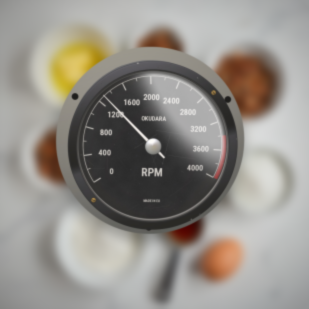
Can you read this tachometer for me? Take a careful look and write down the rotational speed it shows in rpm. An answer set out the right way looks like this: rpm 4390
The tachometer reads rpm 1300
